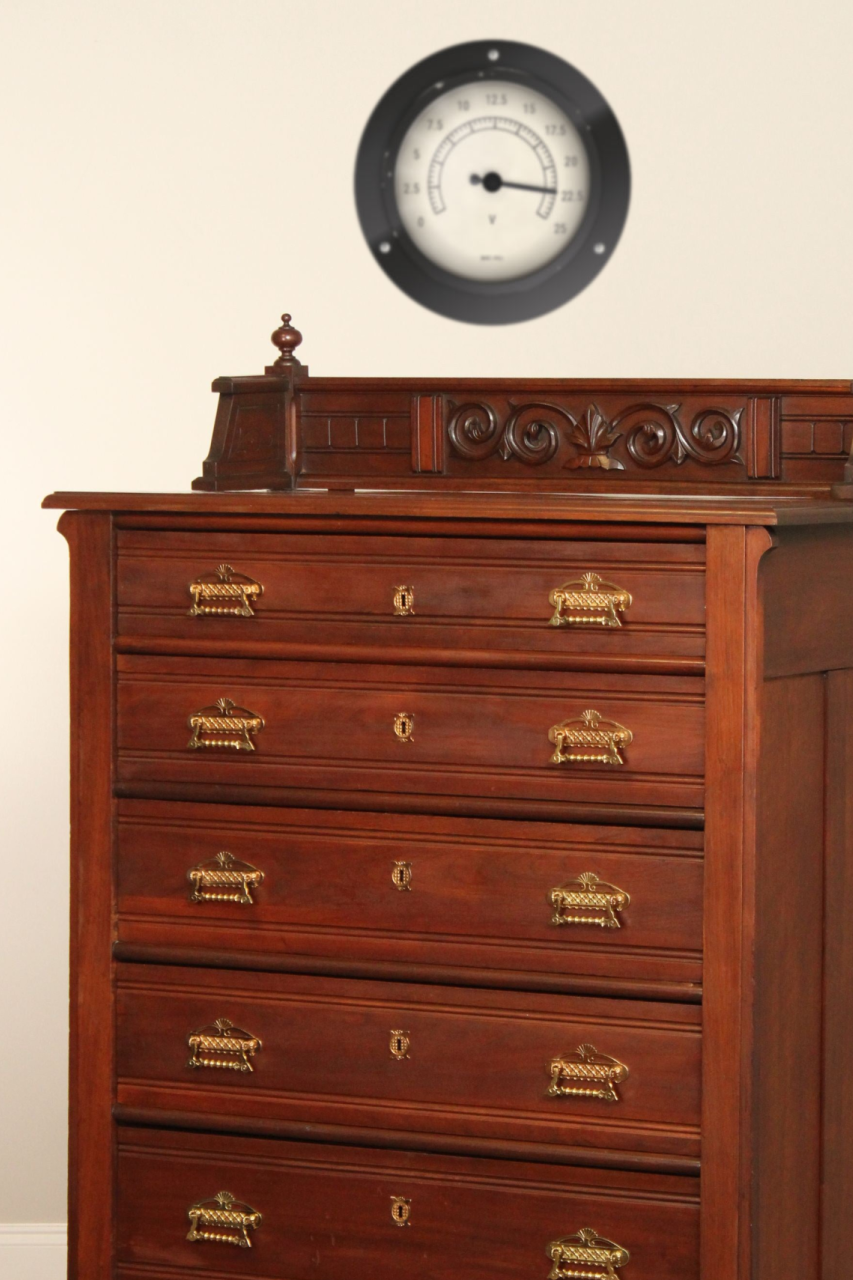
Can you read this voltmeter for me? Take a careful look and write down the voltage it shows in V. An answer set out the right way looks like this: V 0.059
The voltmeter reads V 22.5
